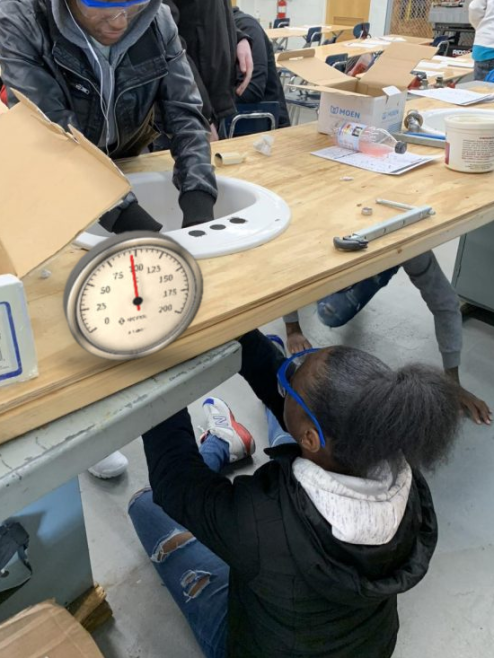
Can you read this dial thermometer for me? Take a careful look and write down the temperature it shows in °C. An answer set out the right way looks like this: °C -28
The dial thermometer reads °C 95
